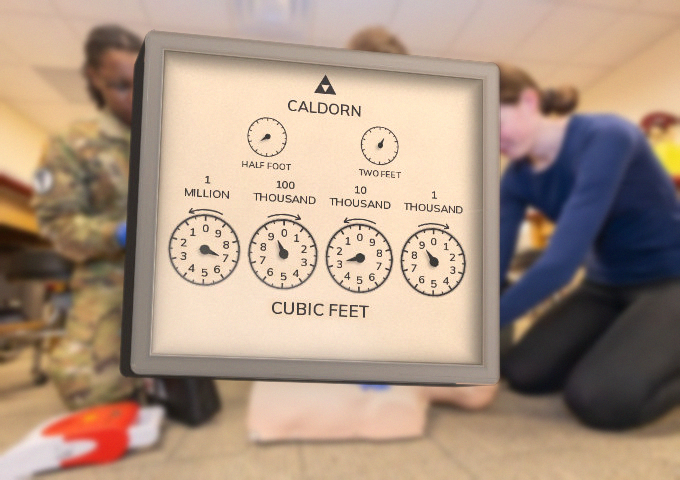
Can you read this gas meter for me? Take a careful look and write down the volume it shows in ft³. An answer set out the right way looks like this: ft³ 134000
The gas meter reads ft³ 692900
